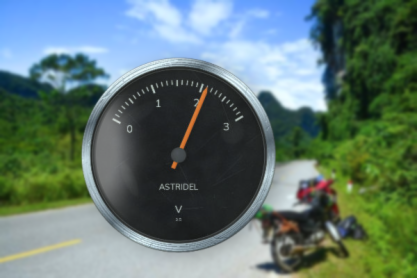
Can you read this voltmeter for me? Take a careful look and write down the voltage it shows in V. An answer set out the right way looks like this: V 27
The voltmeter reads V 2.1
